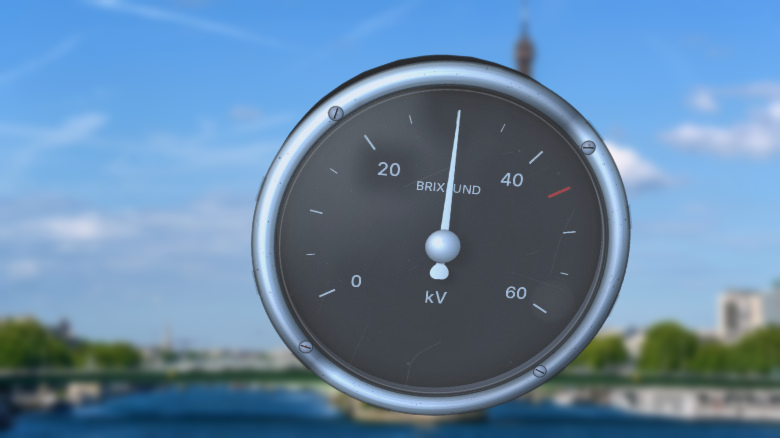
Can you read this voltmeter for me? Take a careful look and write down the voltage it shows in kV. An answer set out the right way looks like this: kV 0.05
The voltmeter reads kV 30
